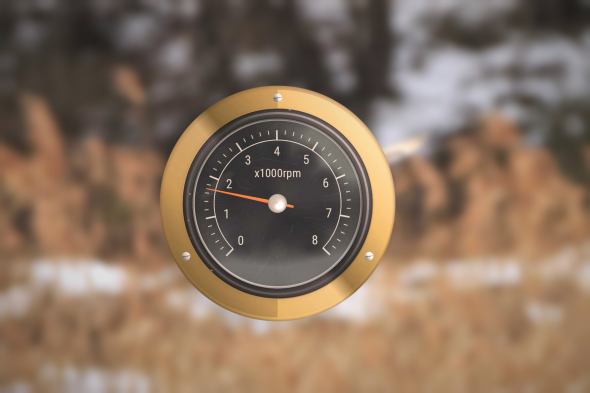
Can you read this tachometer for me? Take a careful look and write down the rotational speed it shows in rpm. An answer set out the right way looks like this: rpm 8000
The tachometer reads rpm 1700
